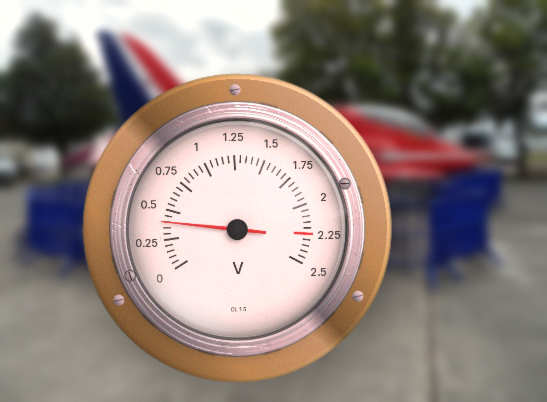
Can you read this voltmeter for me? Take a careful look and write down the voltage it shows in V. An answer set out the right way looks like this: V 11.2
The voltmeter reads V 0.4
